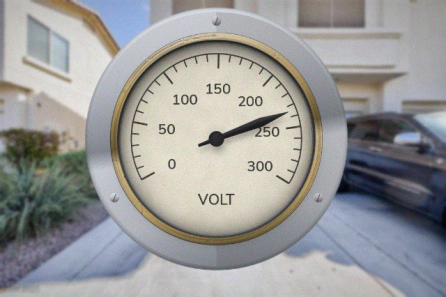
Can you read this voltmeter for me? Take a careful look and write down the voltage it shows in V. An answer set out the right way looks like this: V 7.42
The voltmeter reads V 235
